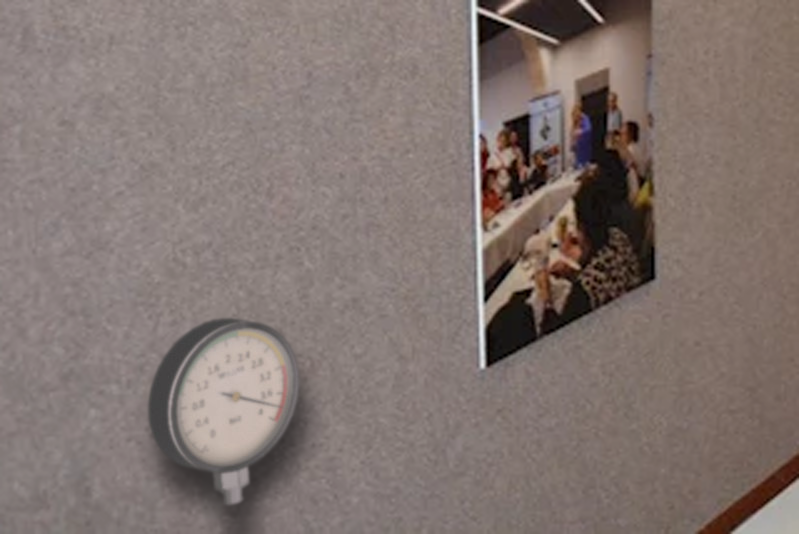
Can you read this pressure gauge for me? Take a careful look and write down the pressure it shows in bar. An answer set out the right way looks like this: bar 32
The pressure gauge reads bar 3.8
